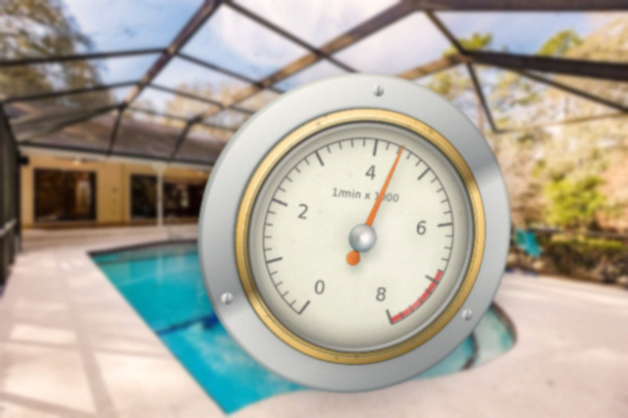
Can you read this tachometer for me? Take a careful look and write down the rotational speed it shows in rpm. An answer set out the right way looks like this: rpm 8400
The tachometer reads rpm 4400
